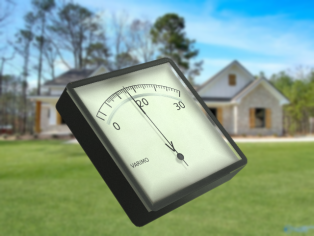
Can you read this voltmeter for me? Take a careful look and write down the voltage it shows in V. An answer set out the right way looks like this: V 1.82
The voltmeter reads V 17.5
